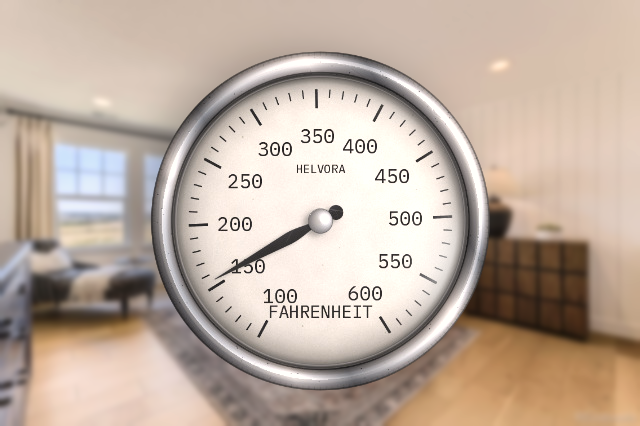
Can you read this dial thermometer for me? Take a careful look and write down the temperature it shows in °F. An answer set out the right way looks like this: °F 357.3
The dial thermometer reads °F 155
